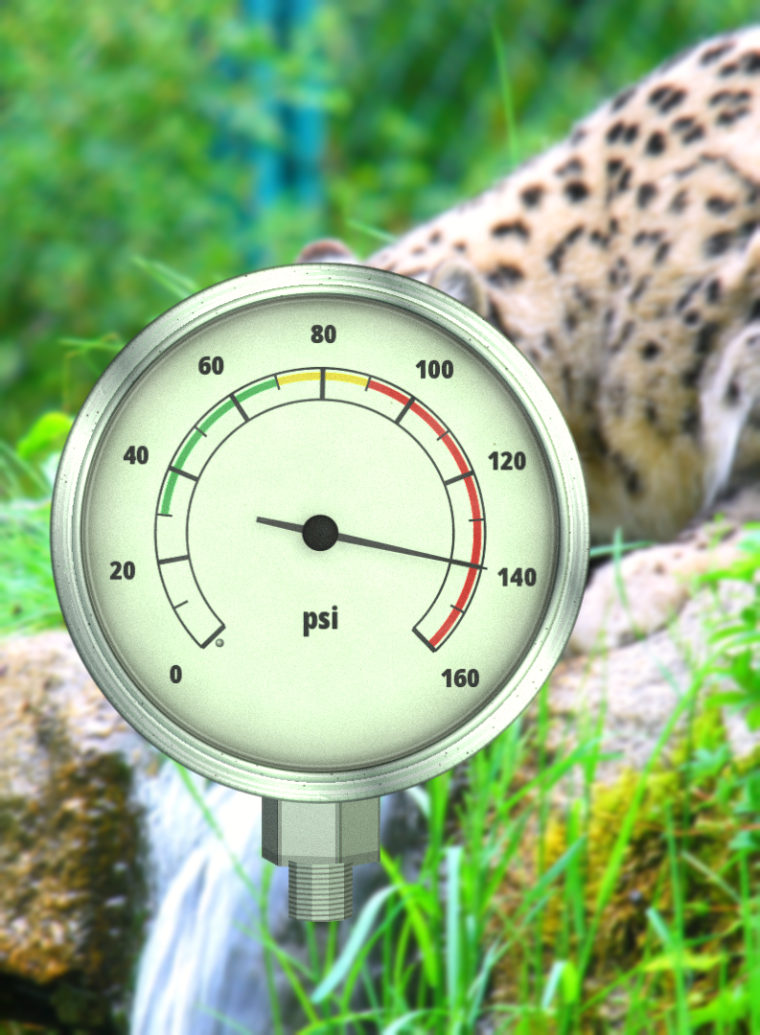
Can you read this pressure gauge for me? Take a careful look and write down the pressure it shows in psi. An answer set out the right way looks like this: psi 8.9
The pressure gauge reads psi 140
